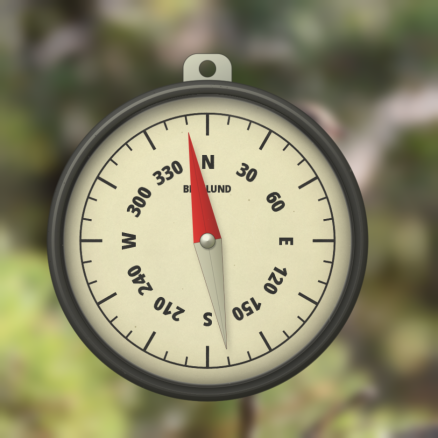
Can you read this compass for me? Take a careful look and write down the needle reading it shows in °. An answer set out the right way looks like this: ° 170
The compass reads ° 350
